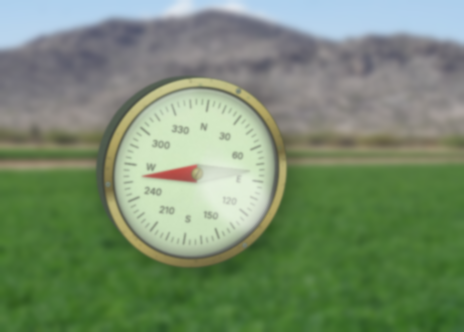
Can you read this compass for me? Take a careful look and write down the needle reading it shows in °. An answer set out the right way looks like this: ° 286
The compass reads ° 260
